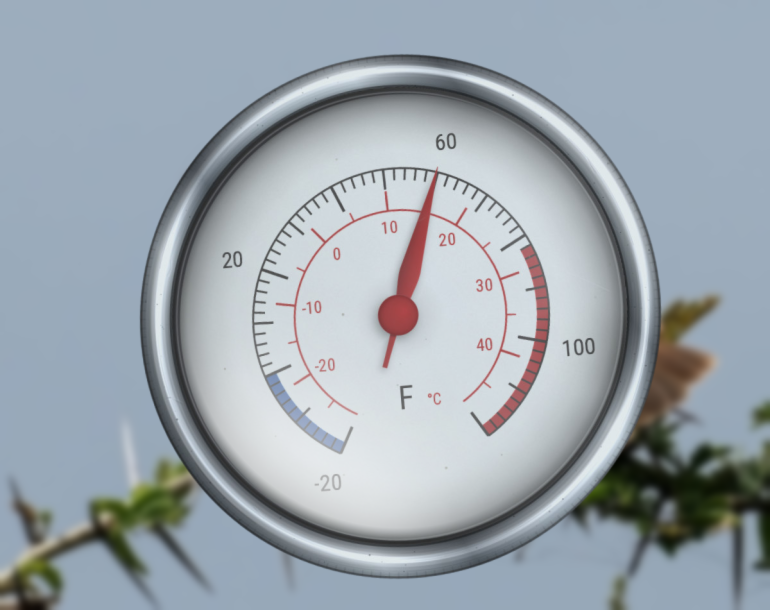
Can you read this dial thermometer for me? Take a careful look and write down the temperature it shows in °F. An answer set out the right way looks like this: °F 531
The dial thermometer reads °F 60
